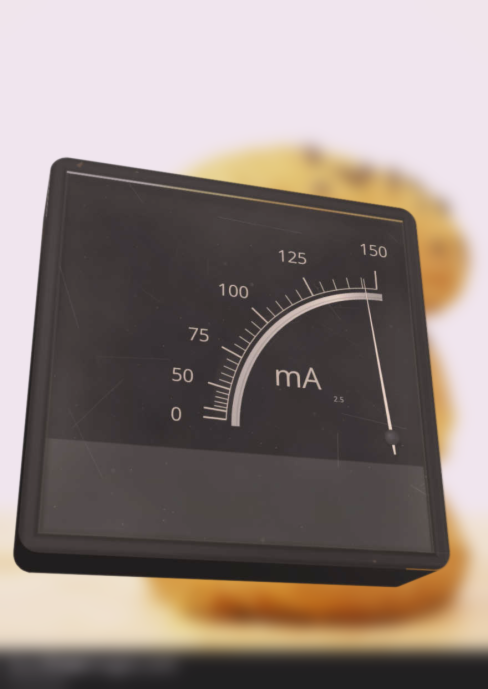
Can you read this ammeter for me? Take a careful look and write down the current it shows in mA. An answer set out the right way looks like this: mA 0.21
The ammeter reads mA 145
